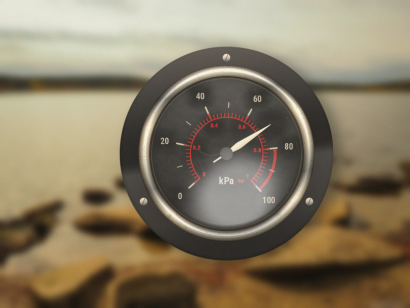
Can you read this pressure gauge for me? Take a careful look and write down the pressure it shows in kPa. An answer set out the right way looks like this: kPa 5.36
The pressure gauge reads kPa 70
